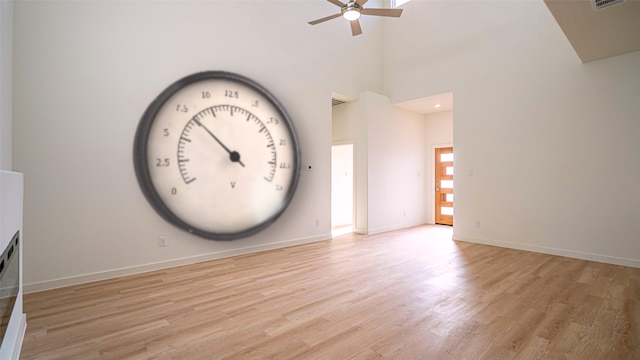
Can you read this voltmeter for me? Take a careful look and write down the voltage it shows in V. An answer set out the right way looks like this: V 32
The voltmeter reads V 7.5
